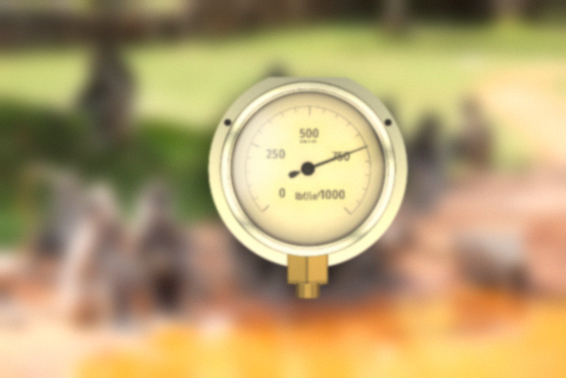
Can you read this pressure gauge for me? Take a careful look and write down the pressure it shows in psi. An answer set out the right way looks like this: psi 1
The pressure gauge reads psi 750
